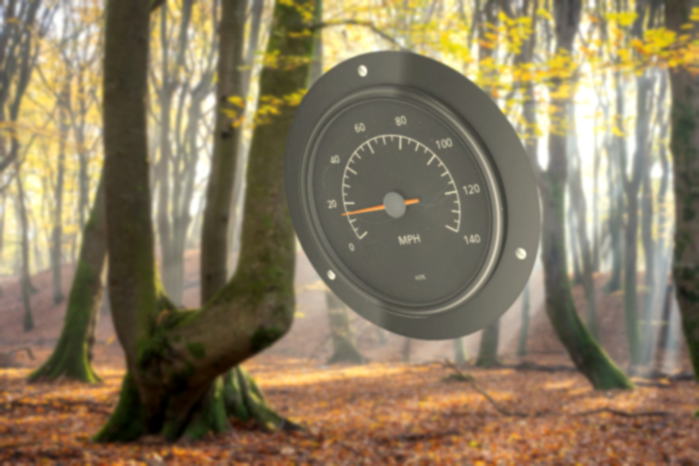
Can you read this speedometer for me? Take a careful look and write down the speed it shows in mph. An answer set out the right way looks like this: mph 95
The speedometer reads mph 15
